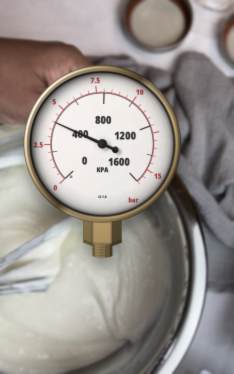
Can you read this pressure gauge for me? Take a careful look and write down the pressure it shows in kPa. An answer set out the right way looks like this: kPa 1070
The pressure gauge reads kPa 400
